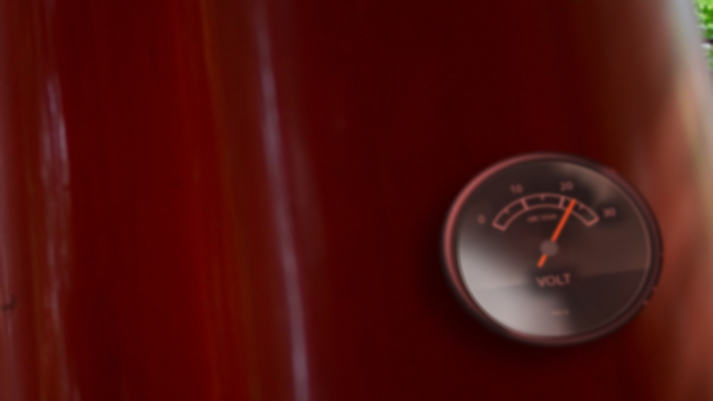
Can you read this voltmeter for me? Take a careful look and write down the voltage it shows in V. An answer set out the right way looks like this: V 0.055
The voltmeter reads V 22.5
